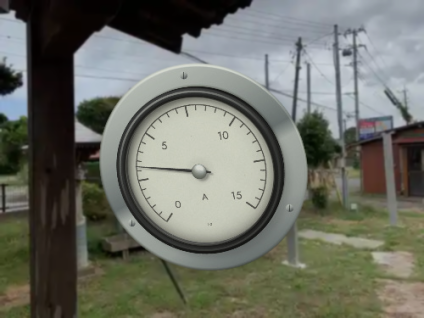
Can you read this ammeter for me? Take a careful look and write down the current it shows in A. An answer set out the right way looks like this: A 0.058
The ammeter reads A 3.25
